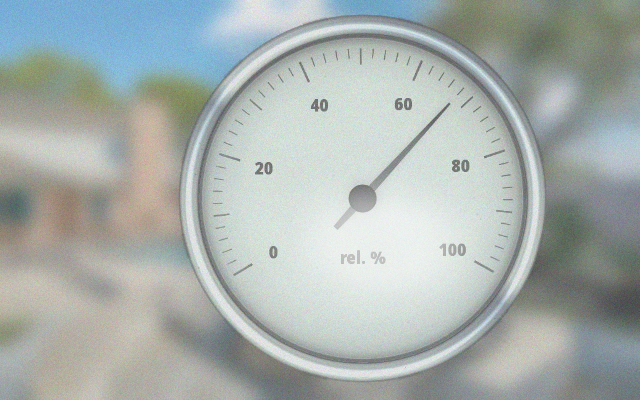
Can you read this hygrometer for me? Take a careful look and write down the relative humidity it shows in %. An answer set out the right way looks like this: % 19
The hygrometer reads % 68
